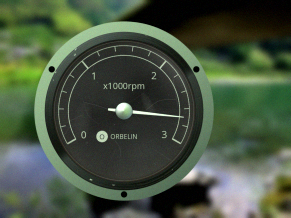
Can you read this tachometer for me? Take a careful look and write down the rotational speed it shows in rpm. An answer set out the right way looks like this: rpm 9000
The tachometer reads rpm 2700
